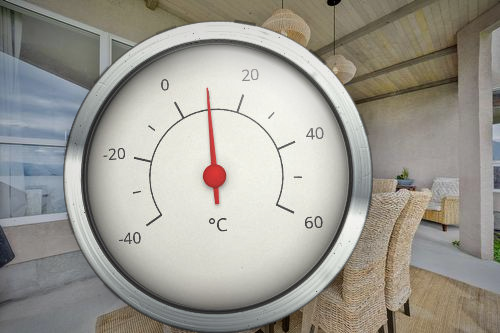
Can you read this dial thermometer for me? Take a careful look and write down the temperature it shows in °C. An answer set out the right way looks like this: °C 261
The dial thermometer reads °C 10
